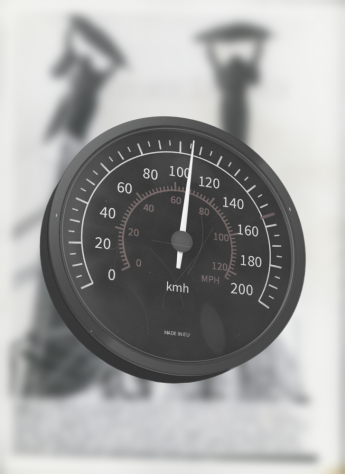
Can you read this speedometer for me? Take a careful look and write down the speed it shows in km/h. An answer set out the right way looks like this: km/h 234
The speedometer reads km/h 105
